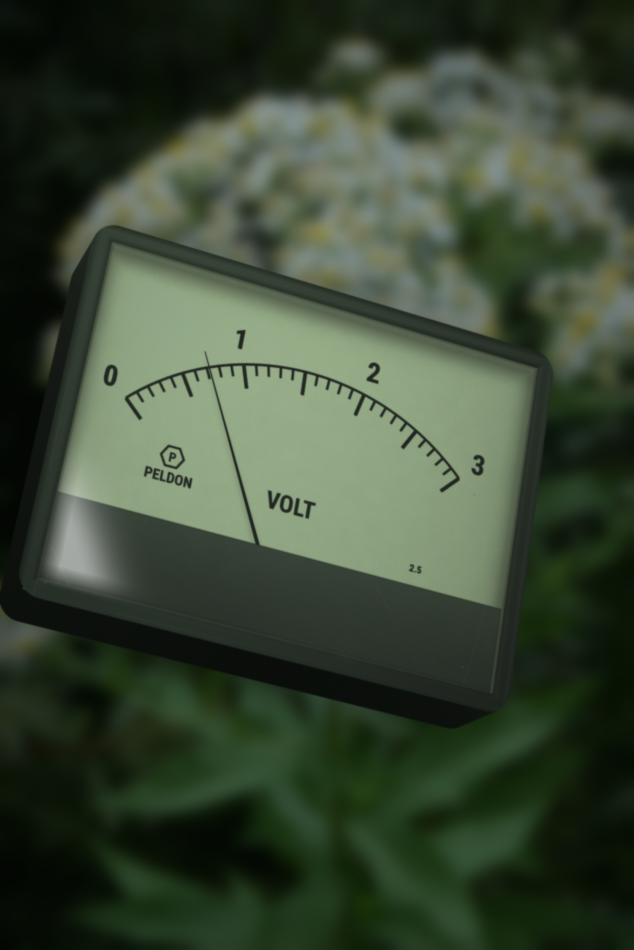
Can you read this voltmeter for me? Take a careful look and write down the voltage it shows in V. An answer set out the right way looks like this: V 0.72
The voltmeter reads V 0.7
